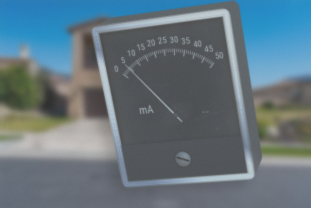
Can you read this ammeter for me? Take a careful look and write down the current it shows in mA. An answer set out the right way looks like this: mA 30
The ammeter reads mA 5
